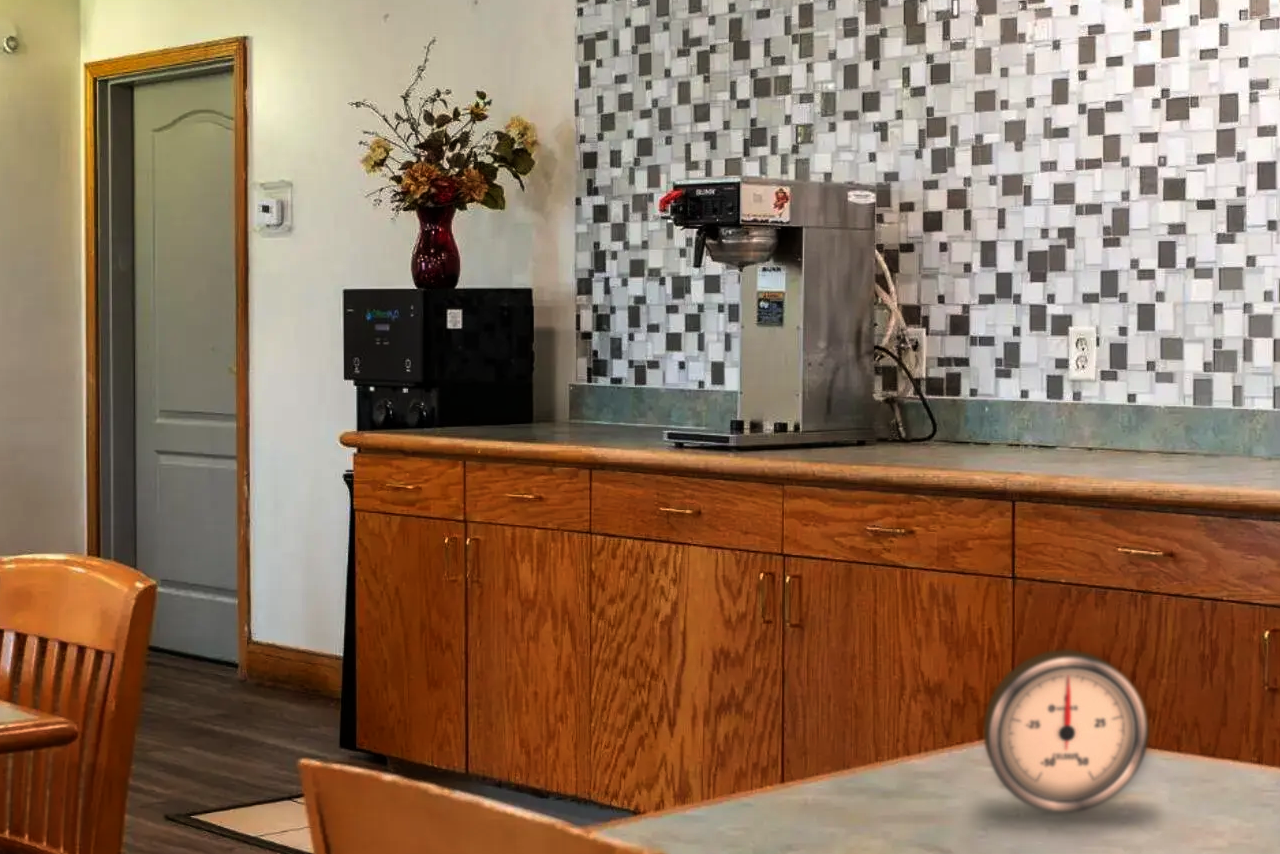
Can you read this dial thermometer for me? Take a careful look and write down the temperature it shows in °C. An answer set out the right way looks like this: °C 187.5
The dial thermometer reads °C 0
